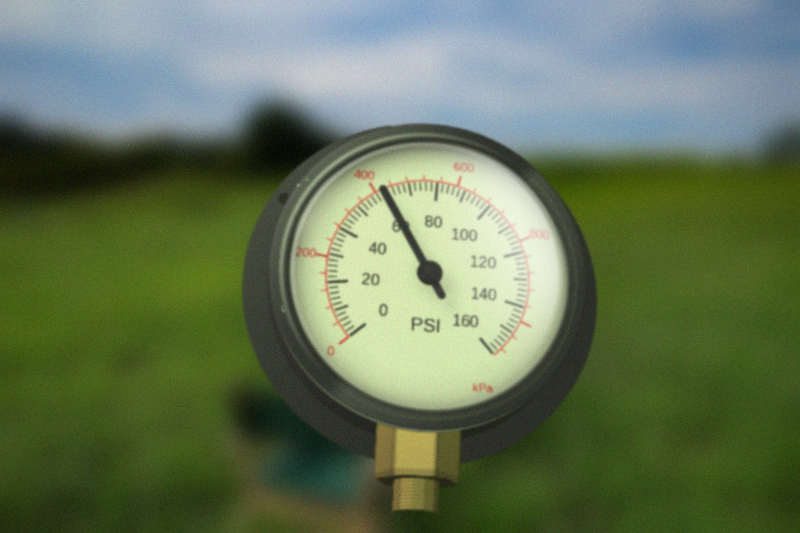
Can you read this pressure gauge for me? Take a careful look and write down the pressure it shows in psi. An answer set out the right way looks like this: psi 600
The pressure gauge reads psi 60
